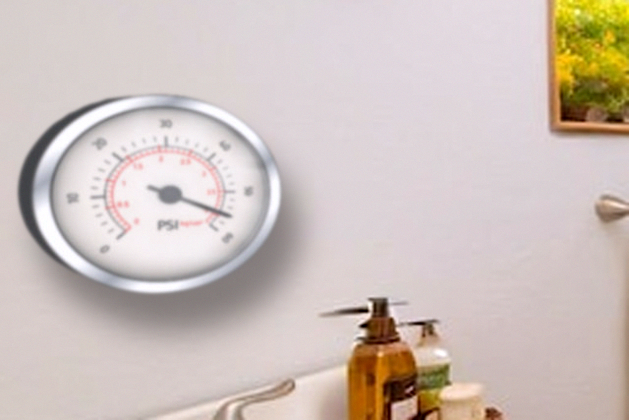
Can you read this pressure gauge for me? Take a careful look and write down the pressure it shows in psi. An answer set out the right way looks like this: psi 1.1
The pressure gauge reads psi 56
